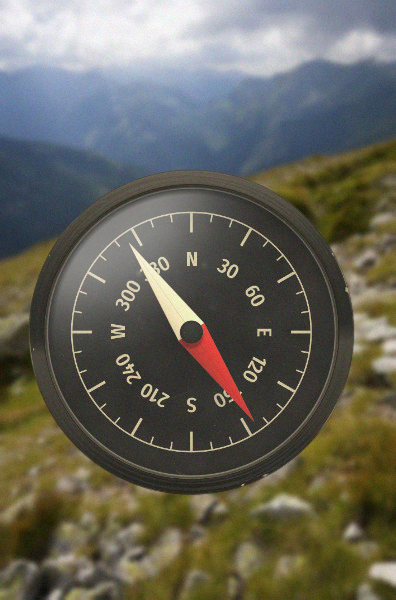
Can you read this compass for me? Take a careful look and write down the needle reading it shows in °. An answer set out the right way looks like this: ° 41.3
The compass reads ° 145
